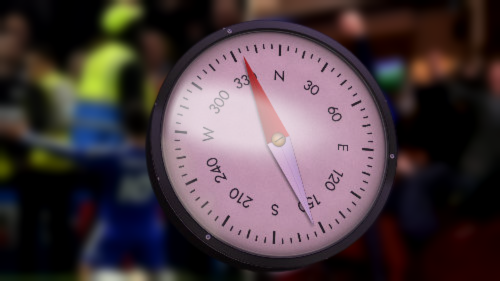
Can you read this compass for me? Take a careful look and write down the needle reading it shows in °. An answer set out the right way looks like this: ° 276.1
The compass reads ° 335
